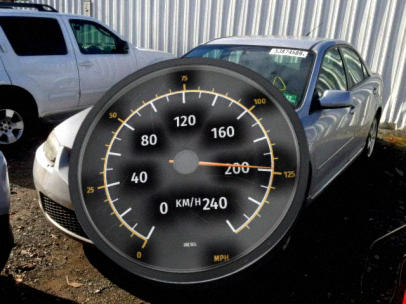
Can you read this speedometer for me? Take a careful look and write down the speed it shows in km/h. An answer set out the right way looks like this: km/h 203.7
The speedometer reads km/h 200
